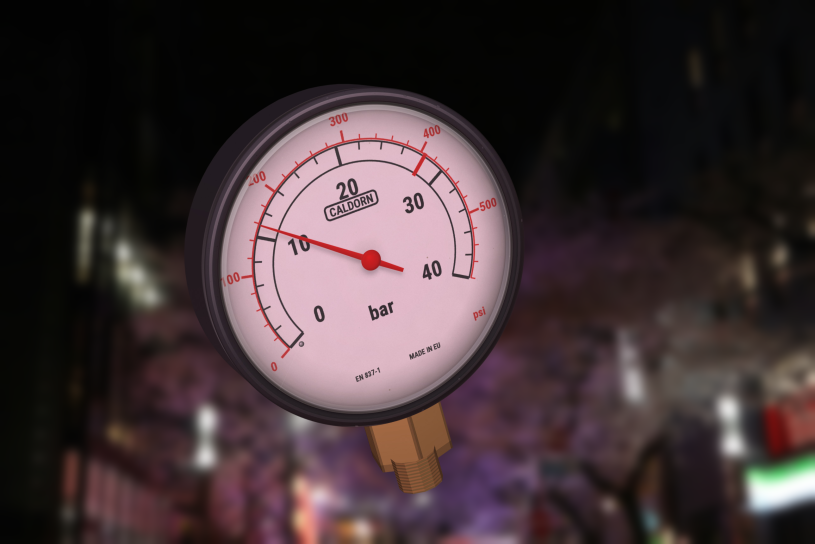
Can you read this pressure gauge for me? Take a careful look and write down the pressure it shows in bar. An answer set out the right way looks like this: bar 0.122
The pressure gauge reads bar 11
